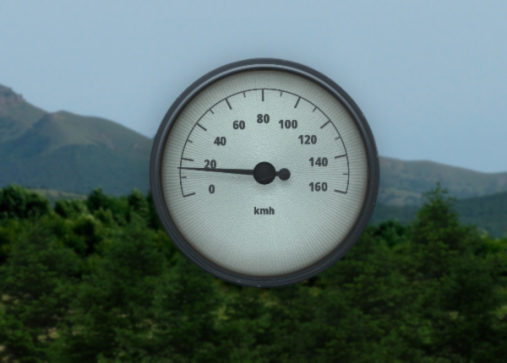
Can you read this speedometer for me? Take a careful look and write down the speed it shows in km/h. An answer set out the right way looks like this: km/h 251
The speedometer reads km/h 15
